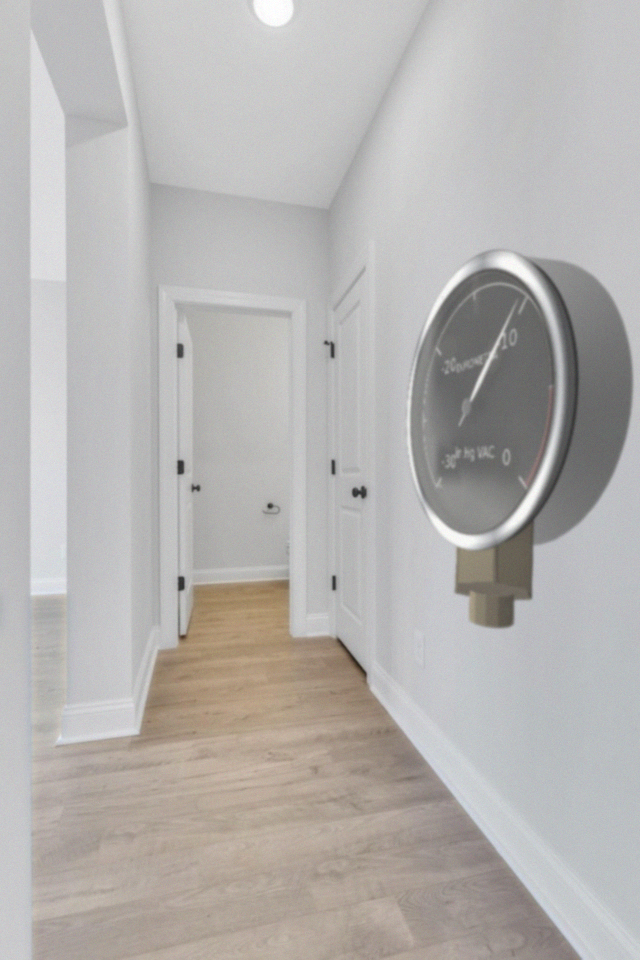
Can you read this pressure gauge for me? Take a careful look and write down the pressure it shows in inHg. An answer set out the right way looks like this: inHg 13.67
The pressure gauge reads inHg -10
